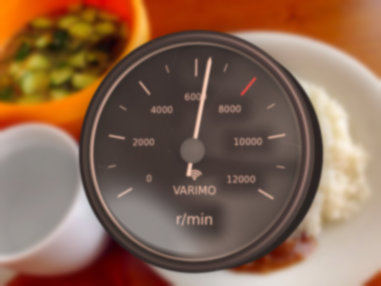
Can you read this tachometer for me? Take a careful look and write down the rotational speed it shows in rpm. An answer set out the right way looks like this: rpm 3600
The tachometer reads rpm 6500
